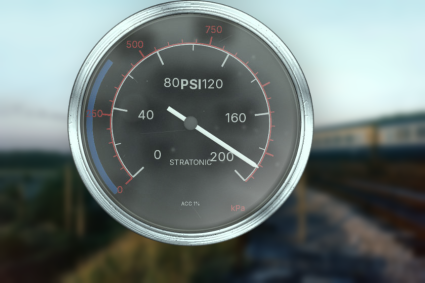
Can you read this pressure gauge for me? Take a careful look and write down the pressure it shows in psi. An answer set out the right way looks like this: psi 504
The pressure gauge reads psi 190
